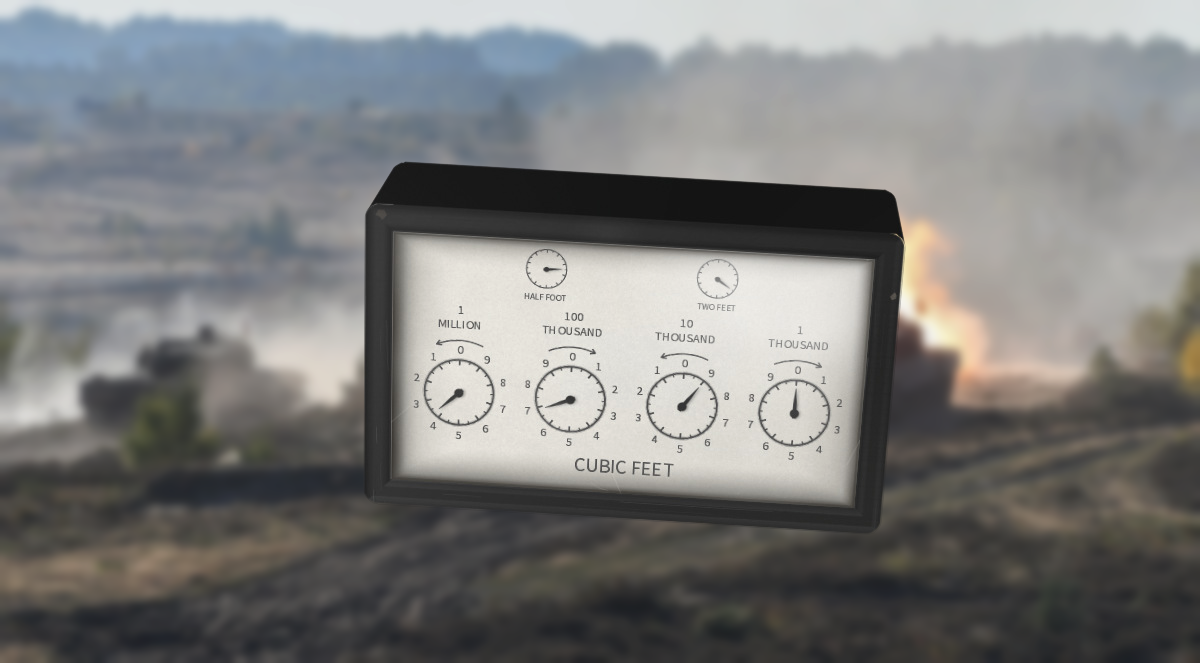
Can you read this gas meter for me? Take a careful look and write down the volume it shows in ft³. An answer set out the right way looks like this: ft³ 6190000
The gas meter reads ft³ 369000
